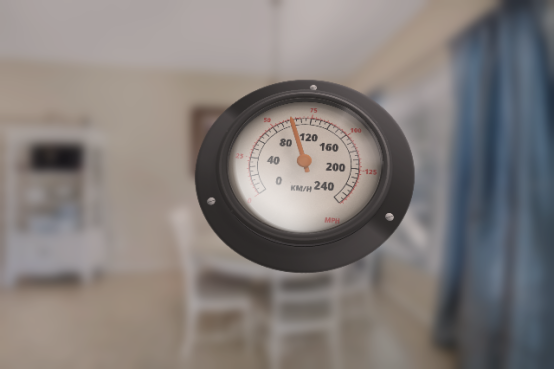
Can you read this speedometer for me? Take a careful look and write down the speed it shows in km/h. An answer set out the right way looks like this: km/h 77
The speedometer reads km/h 100
